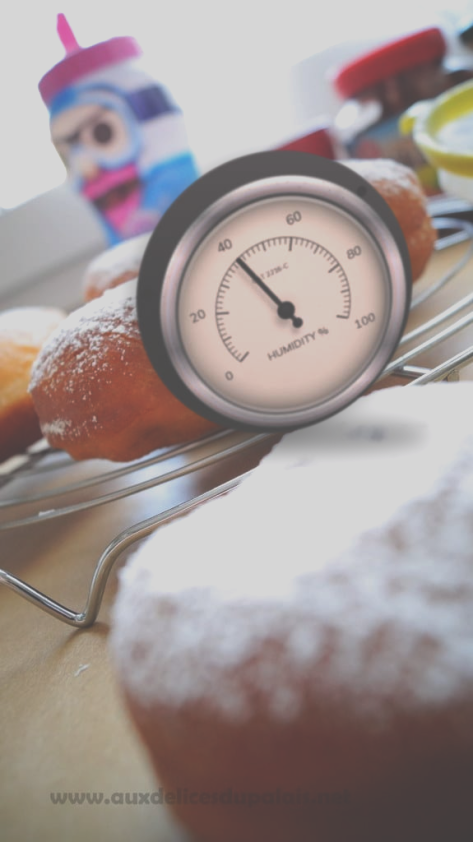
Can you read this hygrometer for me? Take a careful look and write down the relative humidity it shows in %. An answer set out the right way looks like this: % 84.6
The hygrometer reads % 40
